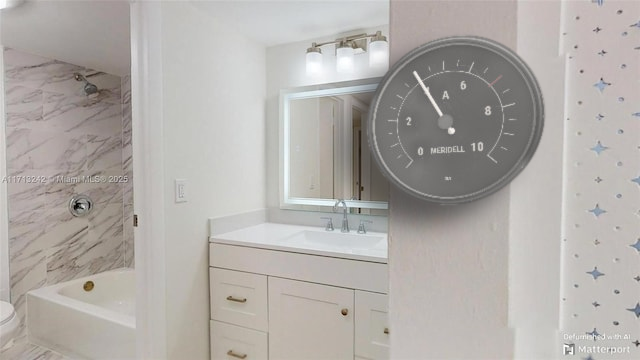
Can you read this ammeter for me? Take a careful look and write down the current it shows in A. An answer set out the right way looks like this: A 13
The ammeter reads A 4
